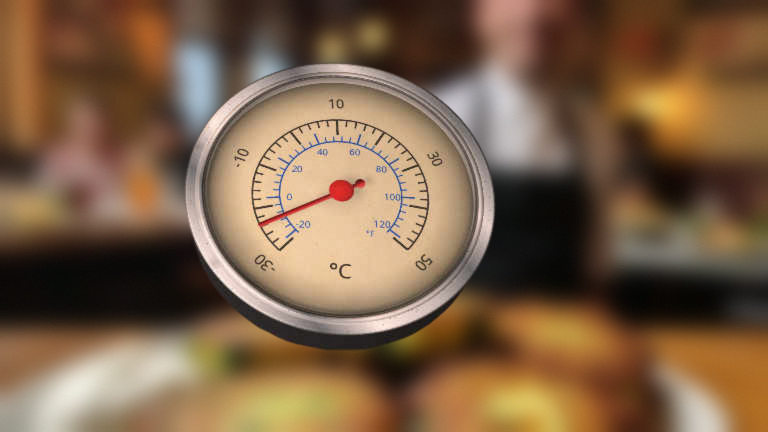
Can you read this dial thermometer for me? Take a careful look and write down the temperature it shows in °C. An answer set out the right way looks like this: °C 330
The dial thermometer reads °C -24
